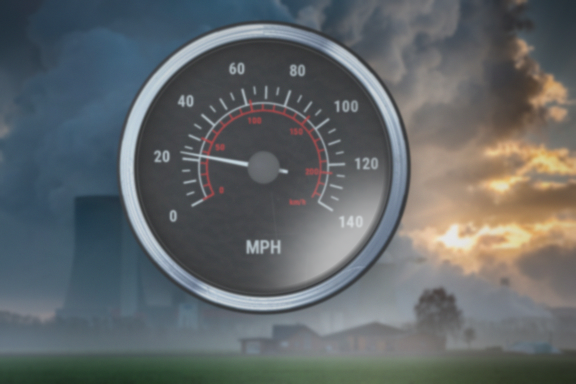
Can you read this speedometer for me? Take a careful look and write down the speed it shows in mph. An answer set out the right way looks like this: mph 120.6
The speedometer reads mph 22.5
